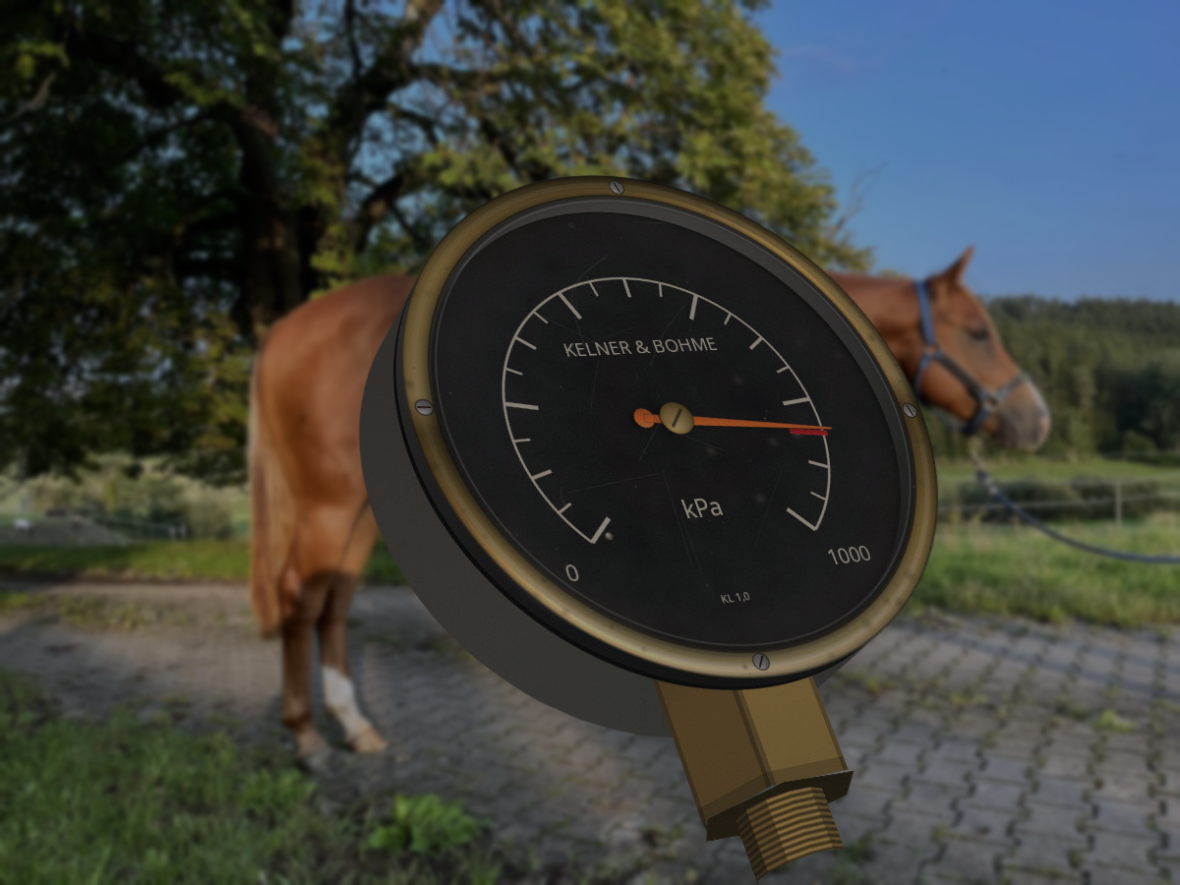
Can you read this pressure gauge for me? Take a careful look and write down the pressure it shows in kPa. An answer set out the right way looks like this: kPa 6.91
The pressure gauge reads kPa 850
